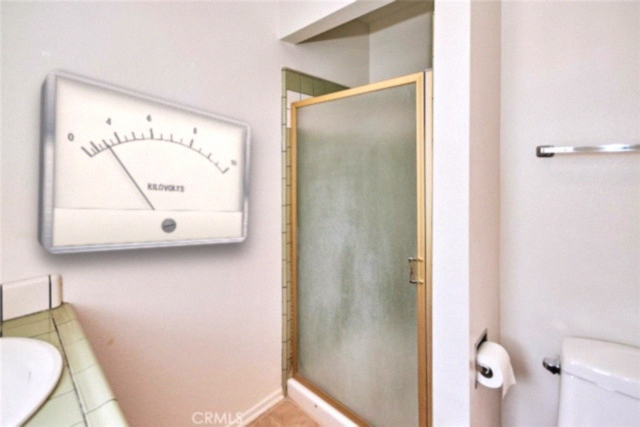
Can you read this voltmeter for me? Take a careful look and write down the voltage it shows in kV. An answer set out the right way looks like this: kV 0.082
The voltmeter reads kV 3
